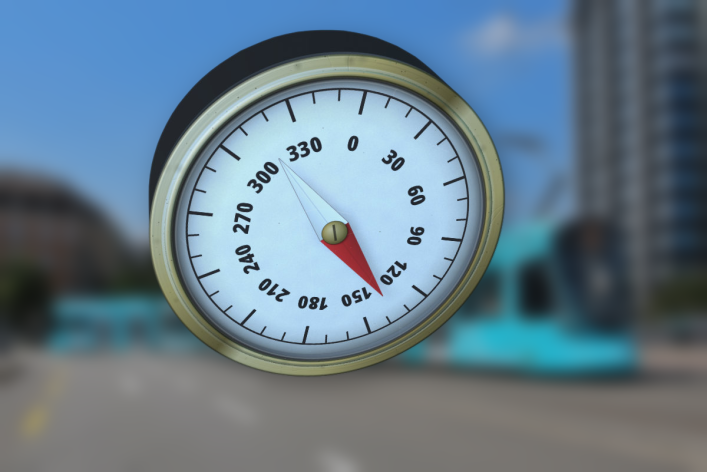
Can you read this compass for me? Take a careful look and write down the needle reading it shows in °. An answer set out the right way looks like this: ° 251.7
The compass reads ° 135
